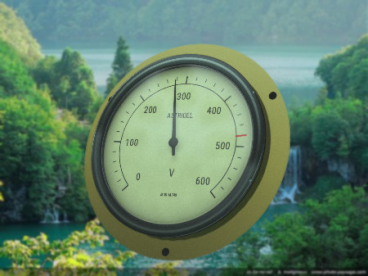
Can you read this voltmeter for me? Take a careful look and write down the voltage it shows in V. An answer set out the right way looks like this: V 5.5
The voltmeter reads V 280
